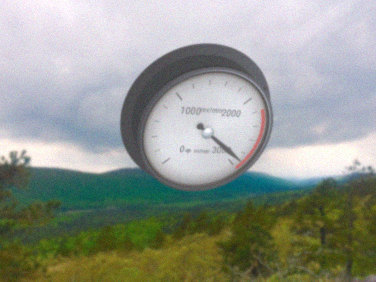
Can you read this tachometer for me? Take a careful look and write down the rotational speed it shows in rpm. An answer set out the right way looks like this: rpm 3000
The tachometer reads rpm 2900
